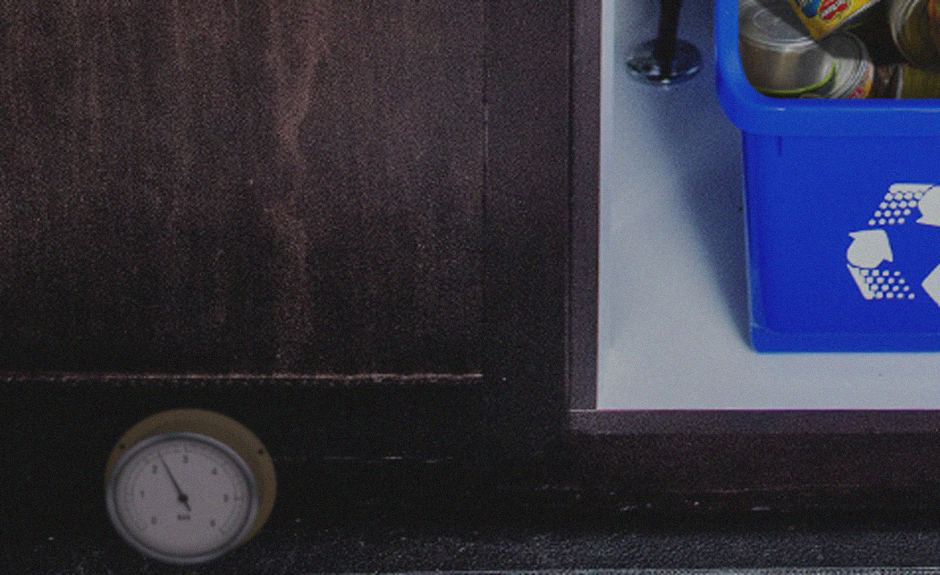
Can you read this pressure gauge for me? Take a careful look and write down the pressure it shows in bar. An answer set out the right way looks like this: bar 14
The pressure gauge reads bar 2.4
